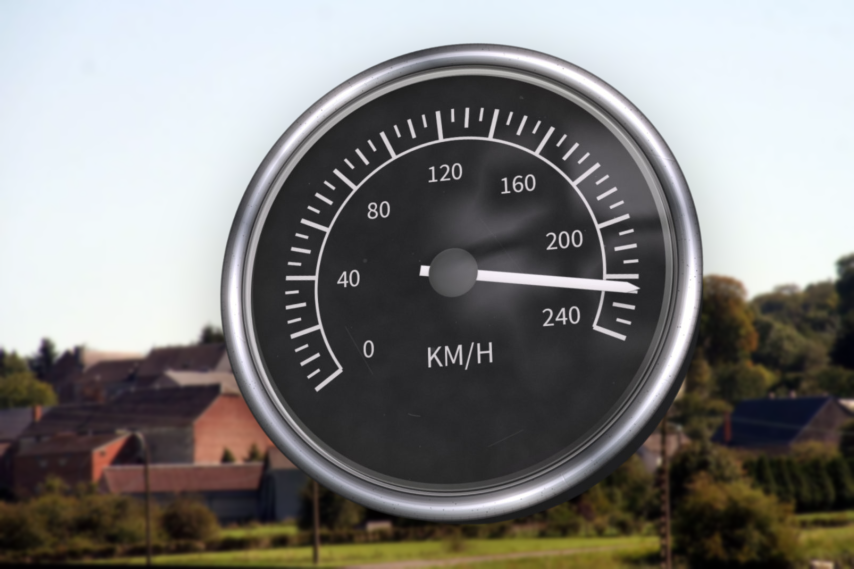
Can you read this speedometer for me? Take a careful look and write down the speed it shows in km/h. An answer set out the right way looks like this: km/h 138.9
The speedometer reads km/h 225
